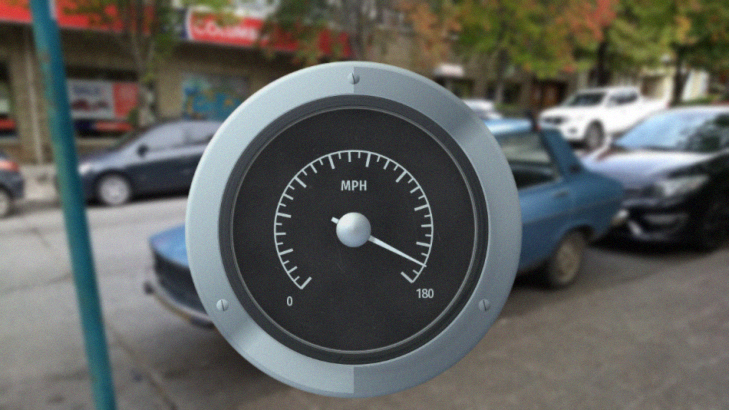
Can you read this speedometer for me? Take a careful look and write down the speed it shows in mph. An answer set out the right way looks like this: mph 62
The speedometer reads mph 170
